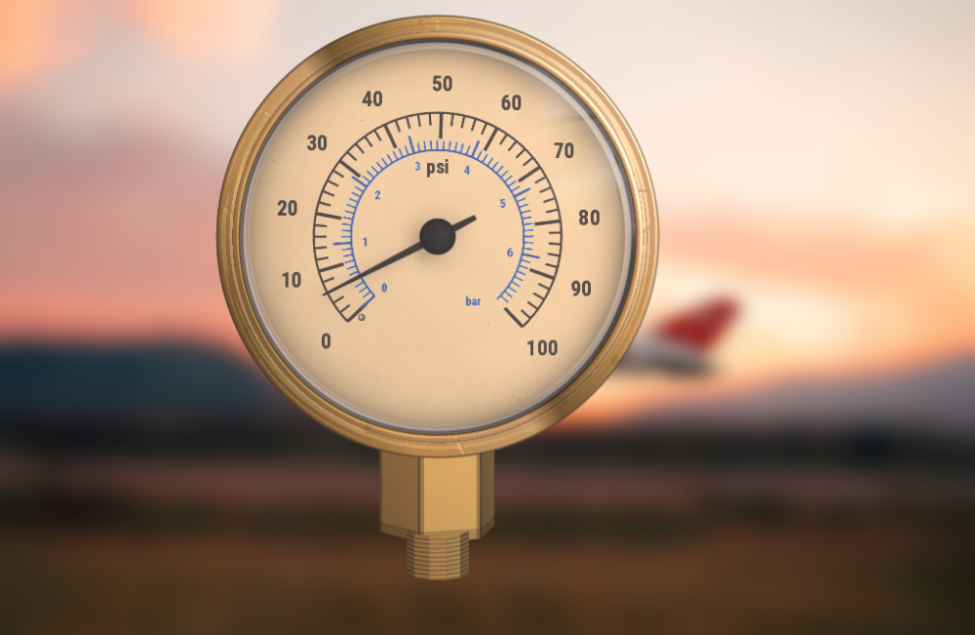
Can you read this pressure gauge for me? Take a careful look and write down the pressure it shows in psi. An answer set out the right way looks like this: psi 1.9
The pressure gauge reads psi 6
